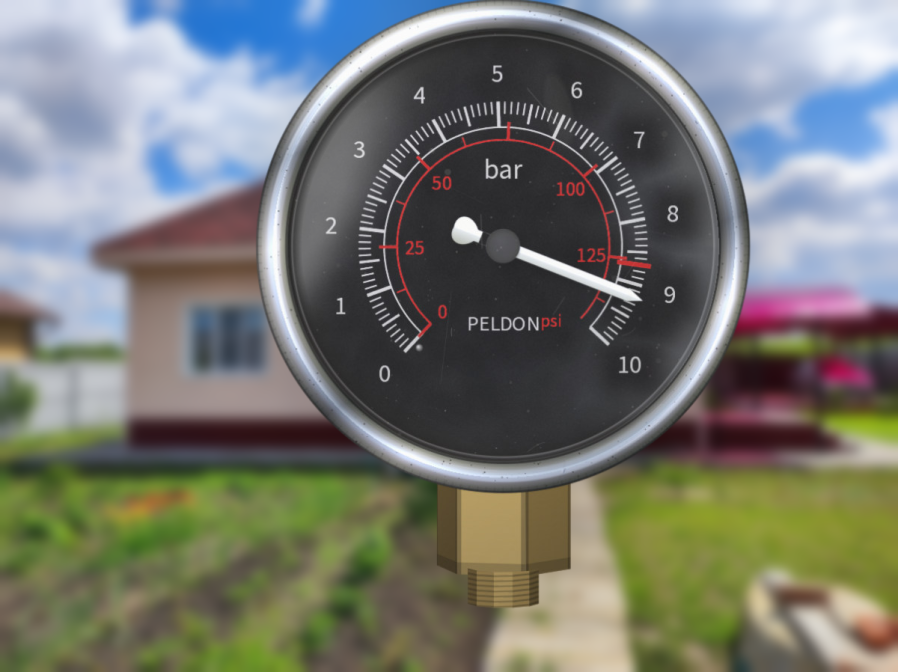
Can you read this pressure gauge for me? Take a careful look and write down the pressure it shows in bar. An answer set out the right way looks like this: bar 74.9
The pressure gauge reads bar 9.2
